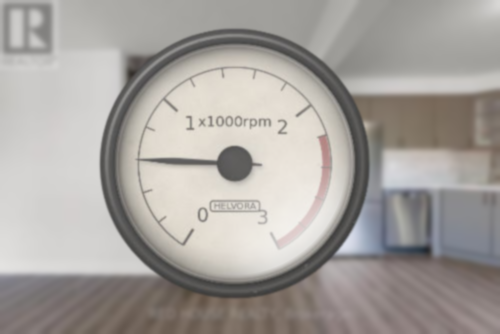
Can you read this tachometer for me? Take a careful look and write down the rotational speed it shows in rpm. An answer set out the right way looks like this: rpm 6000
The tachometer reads rpm 600
